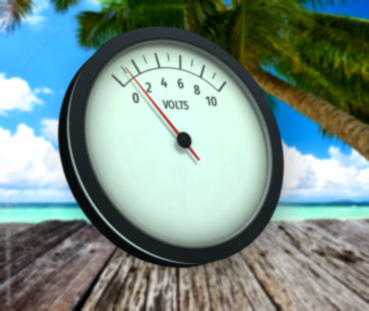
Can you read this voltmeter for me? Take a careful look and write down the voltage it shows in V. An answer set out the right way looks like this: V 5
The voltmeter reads V 1
